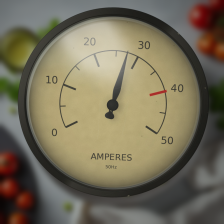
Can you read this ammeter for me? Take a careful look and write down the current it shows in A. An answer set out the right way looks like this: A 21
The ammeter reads A 27.5
